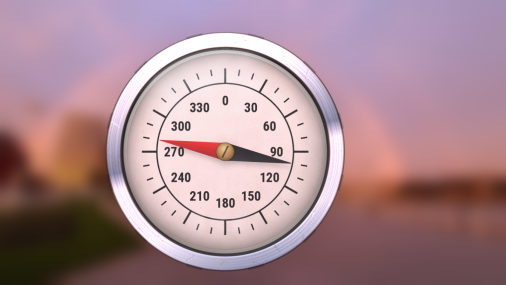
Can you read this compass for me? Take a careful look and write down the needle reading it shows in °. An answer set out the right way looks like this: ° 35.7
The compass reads ° 280
